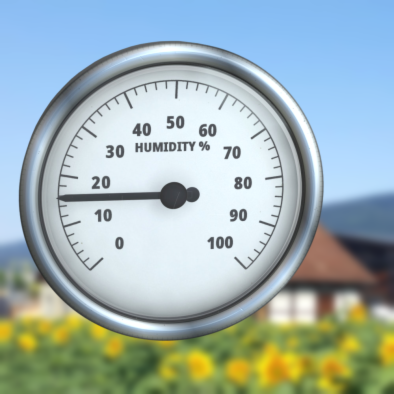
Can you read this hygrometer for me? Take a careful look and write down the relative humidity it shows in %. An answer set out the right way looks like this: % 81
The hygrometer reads % 16
